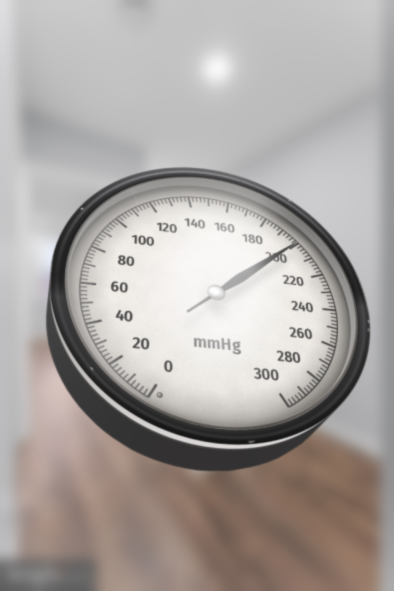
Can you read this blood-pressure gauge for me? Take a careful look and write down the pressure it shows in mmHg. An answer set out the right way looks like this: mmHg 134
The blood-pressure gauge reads mmHg 200
